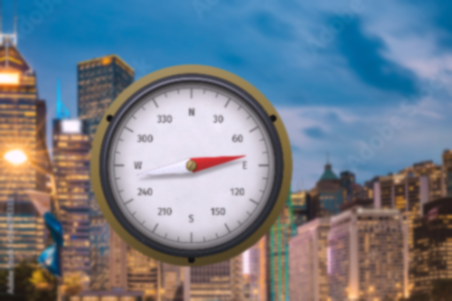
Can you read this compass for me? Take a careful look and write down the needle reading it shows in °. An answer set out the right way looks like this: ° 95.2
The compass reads ° 80
